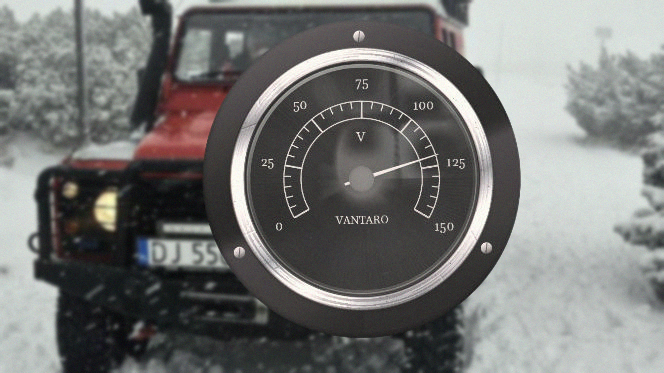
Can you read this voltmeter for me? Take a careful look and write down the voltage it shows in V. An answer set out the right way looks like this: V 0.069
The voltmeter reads V 120
